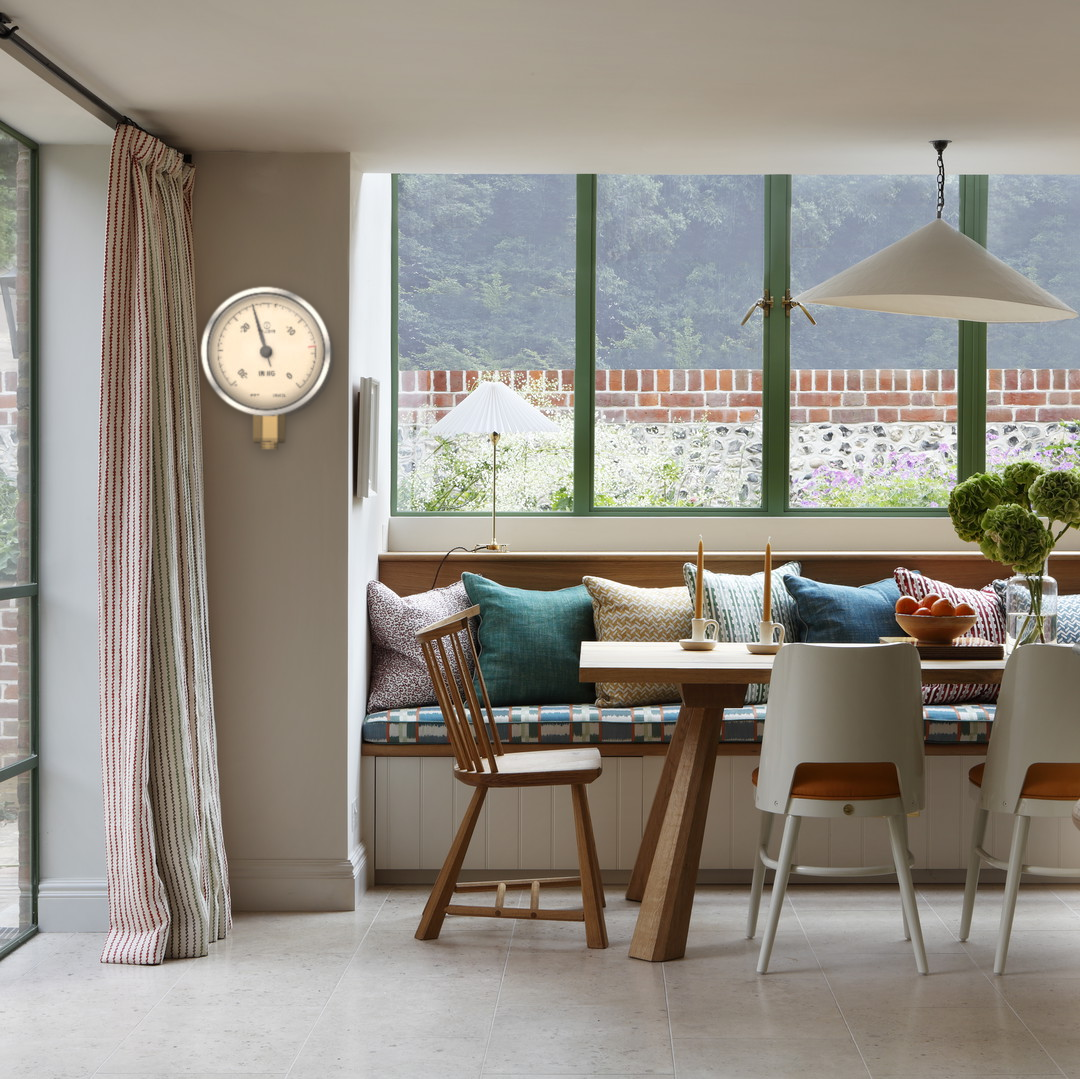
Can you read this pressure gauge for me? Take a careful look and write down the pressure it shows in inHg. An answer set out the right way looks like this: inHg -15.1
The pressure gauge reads inHg -17
